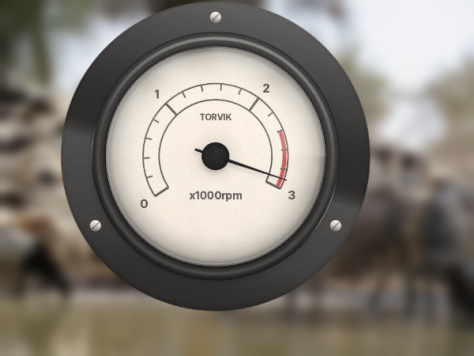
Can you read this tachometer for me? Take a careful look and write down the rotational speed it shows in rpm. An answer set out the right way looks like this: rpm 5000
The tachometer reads rpm 2900
